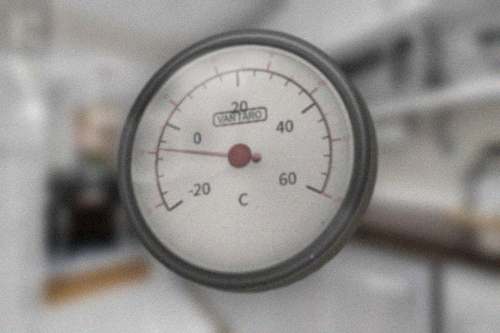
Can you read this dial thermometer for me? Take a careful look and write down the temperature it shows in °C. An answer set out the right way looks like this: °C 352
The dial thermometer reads °C -6
